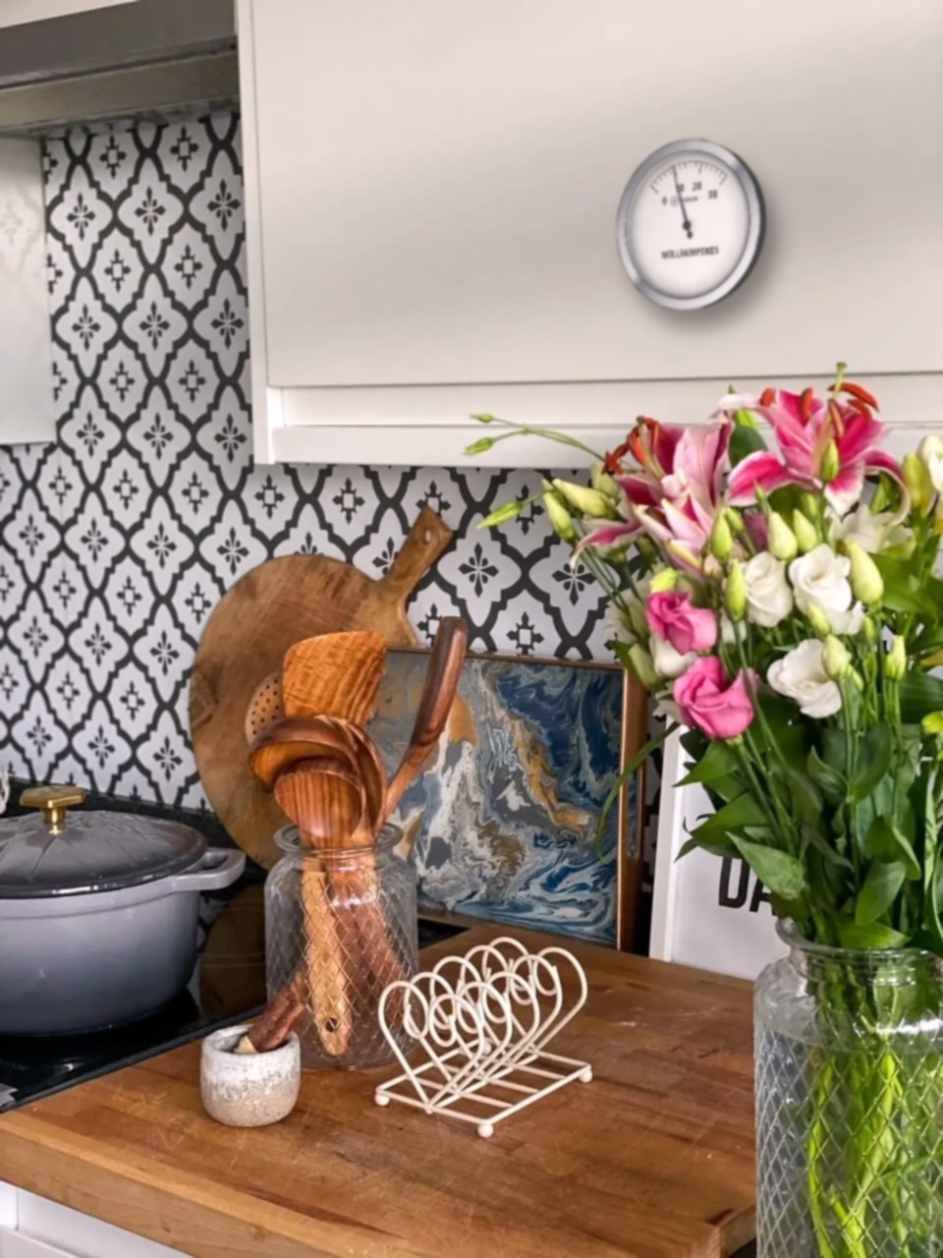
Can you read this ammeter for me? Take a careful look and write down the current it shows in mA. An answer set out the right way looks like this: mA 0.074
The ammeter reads mA 10
